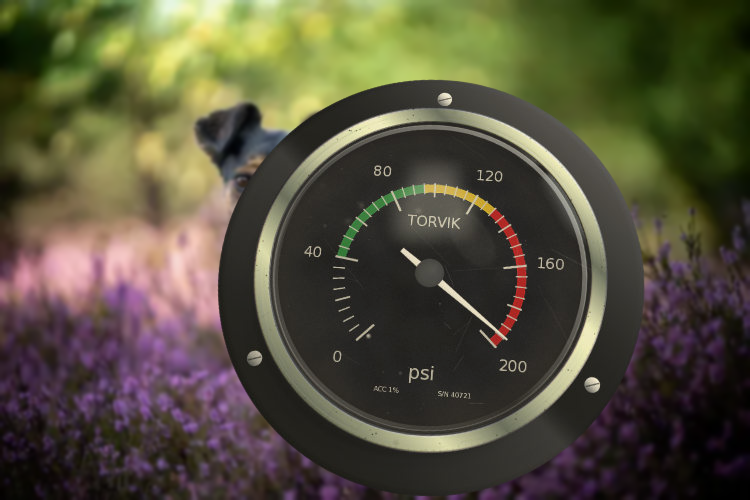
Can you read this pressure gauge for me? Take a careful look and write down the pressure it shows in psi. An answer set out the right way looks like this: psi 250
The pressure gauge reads psi 195
